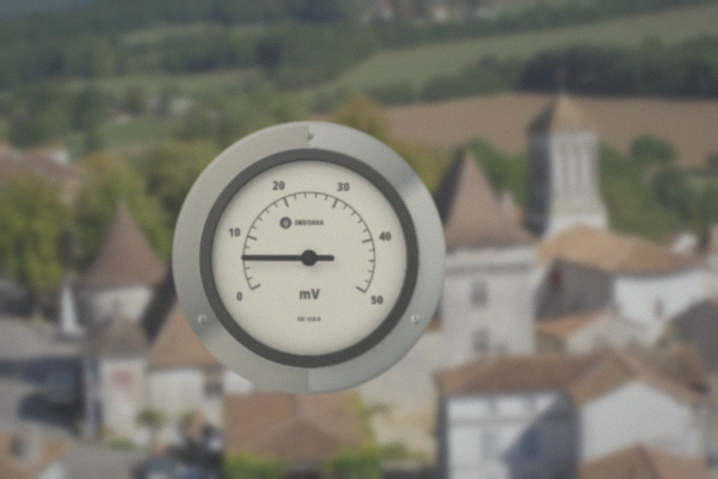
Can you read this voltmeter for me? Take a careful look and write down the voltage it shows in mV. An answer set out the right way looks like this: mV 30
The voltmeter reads mV 6
